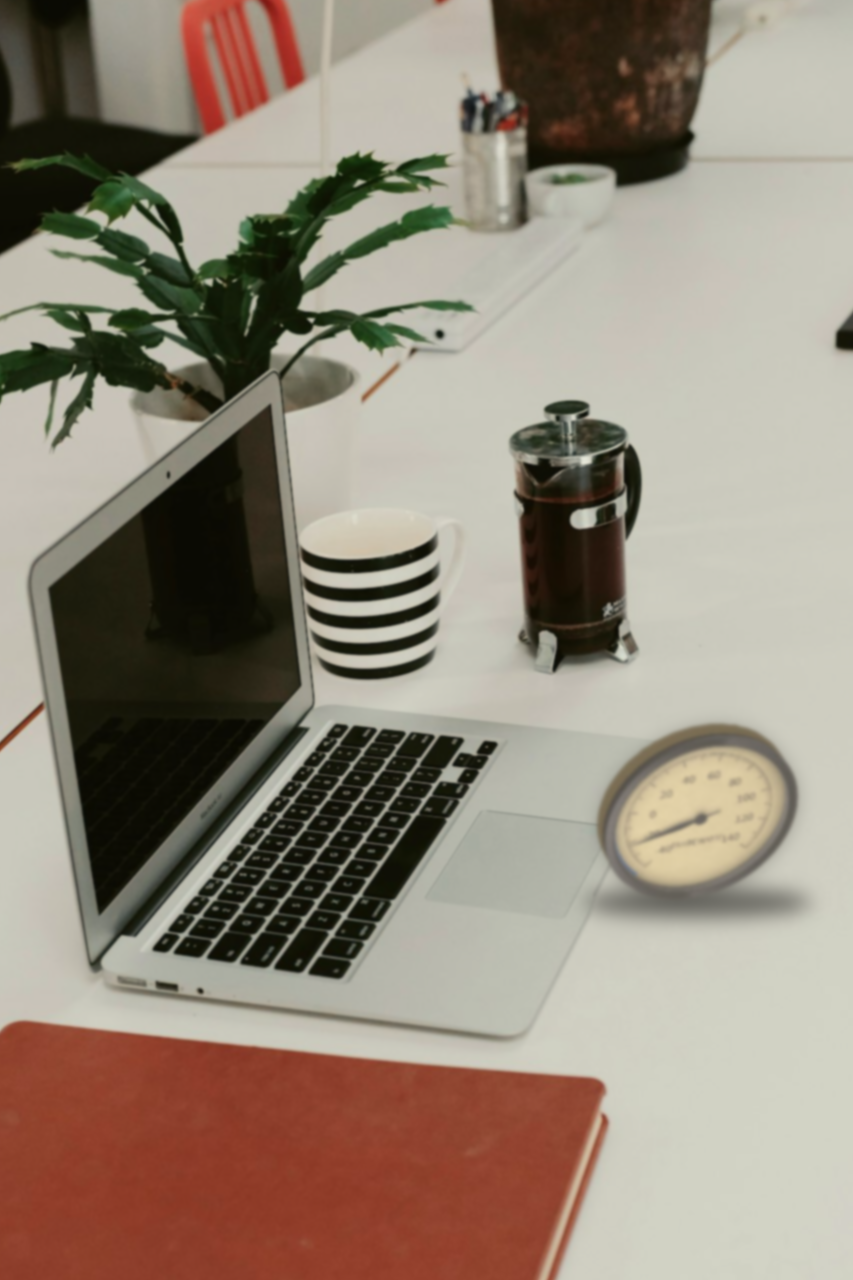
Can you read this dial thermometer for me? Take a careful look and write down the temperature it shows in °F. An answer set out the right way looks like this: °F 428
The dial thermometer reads °F -20
